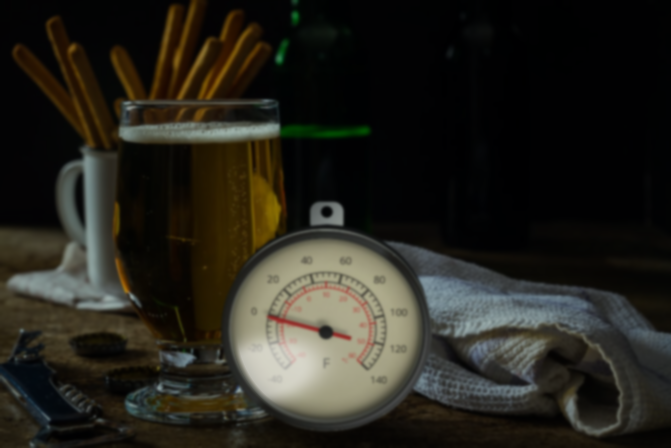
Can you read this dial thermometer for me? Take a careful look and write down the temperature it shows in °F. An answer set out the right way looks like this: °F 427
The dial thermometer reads °F 0
